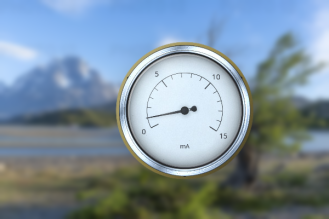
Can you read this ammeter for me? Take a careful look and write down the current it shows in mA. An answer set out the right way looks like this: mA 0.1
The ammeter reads mA 1
